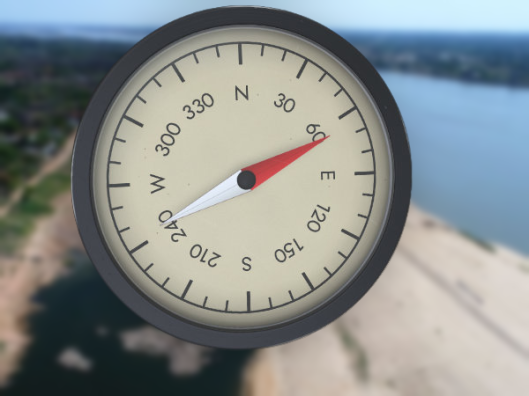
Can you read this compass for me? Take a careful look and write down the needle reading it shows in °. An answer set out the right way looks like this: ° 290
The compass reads ° 65
